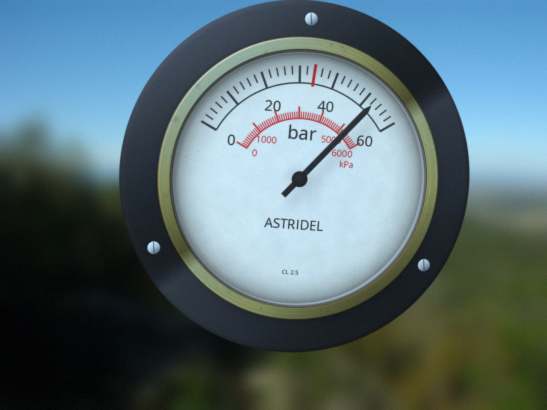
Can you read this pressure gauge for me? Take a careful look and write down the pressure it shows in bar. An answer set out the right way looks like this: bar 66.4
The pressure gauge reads bar 52
